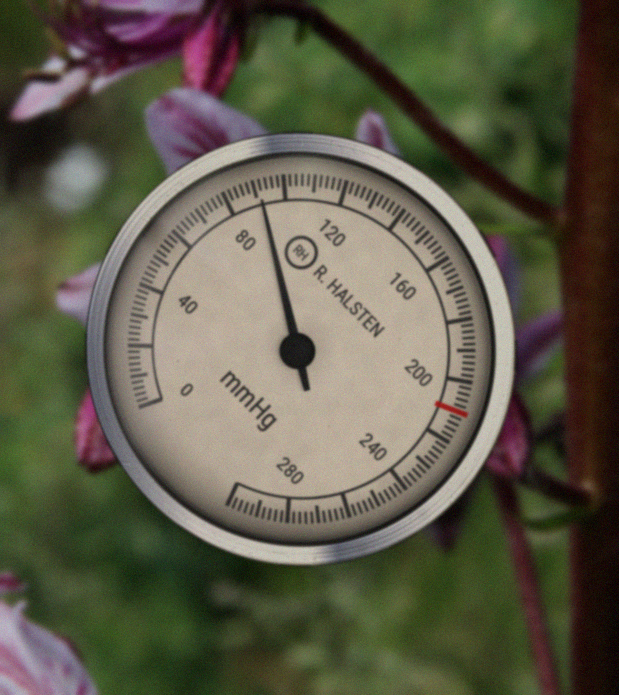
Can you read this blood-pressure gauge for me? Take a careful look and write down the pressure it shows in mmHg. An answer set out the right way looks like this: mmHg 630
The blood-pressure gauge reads mmHg 92
